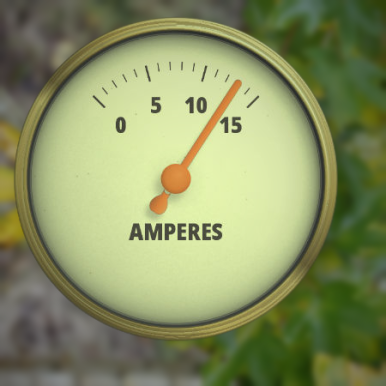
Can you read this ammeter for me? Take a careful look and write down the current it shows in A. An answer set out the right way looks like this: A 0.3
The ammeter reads A 13
